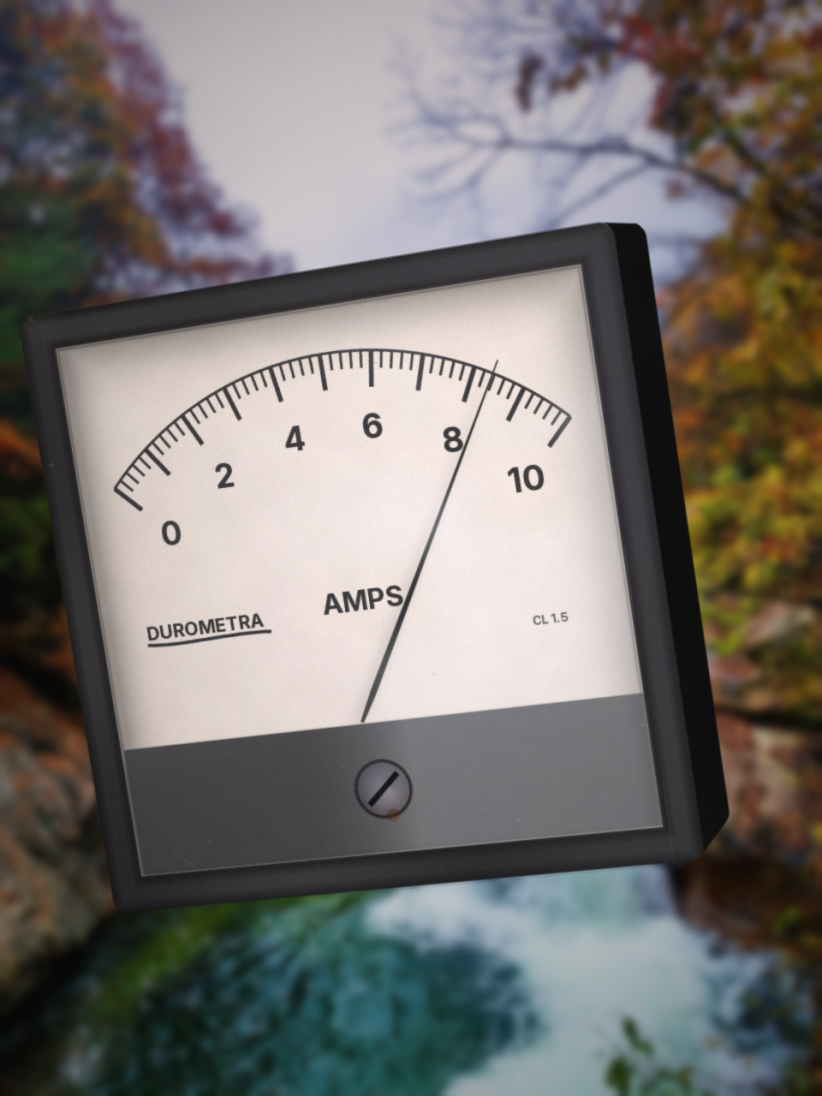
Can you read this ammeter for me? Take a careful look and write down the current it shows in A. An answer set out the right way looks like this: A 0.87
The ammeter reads A 8.4
